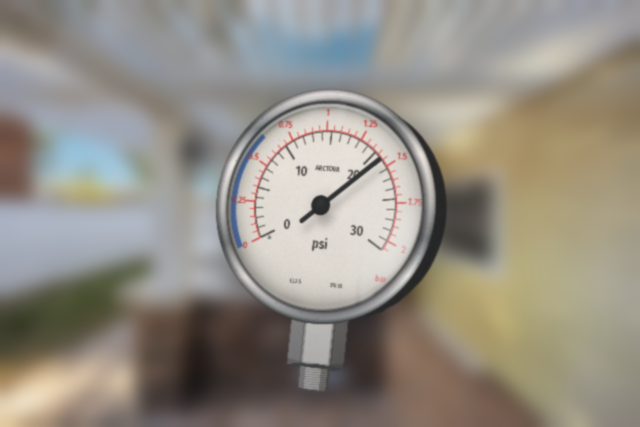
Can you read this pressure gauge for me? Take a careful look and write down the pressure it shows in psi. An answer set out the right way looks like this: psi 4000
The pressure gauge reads psi 21
